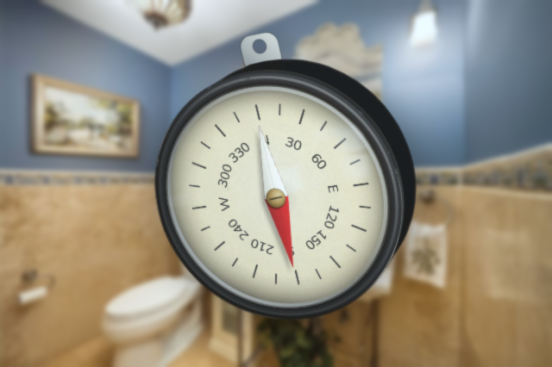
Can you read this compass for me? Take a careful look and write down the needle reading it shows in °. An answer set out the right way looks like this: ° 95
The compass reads ° 180
